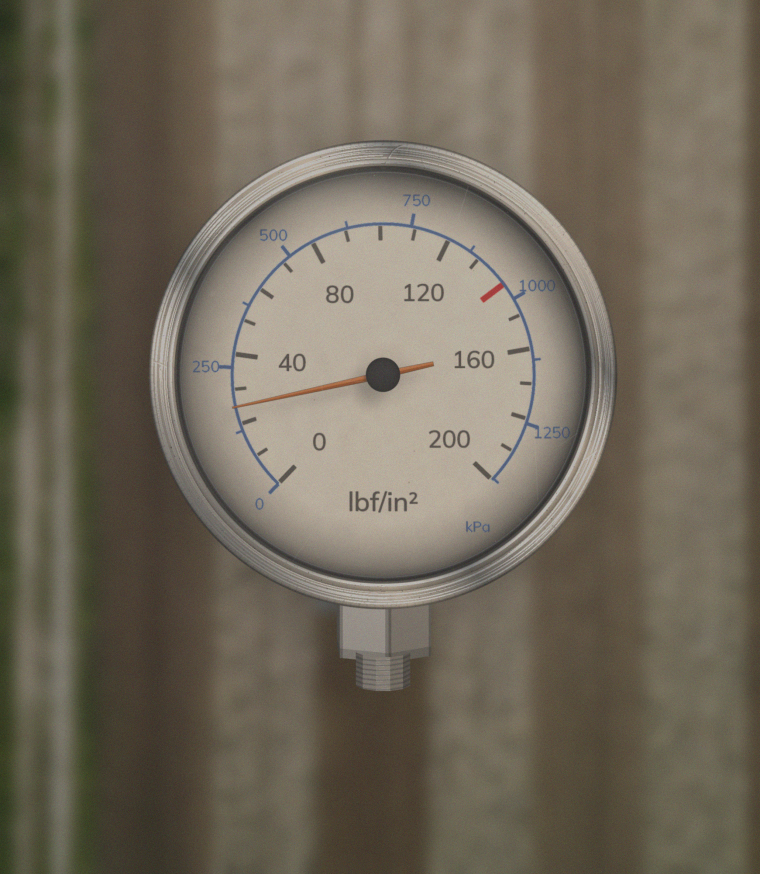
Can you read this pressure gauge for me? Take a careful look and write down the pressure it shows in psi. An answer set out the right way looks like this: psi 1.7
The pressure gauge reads psi 25
